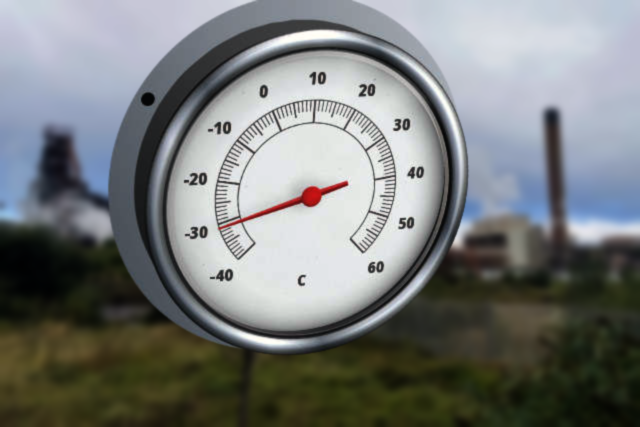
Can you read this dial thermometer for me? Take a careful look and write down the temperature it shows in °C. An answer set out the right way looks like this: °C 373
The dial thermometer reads °C -30
